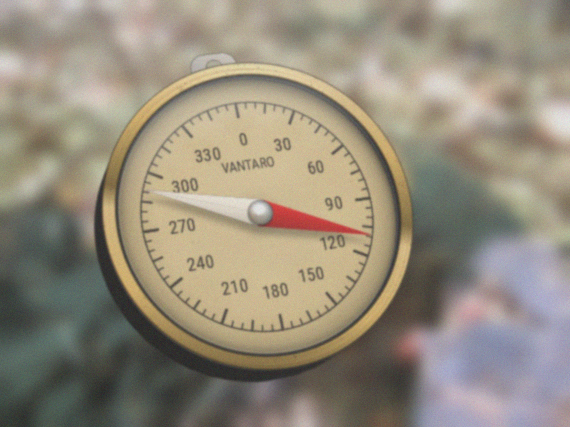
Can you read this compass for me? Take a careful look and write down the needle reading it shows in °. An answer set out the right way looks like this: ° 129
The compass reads ° 110
